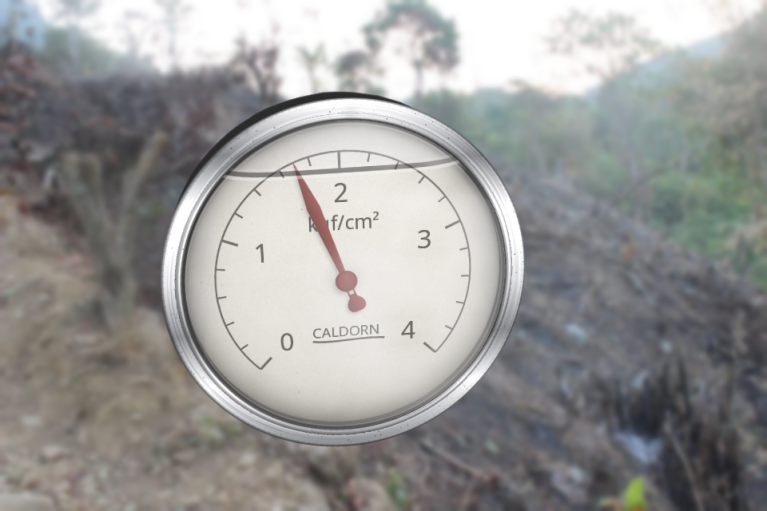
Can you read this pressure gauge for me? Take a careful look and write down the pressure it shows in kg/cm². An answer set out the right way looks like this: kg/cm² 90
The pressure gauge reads kg/cm² 1.7
